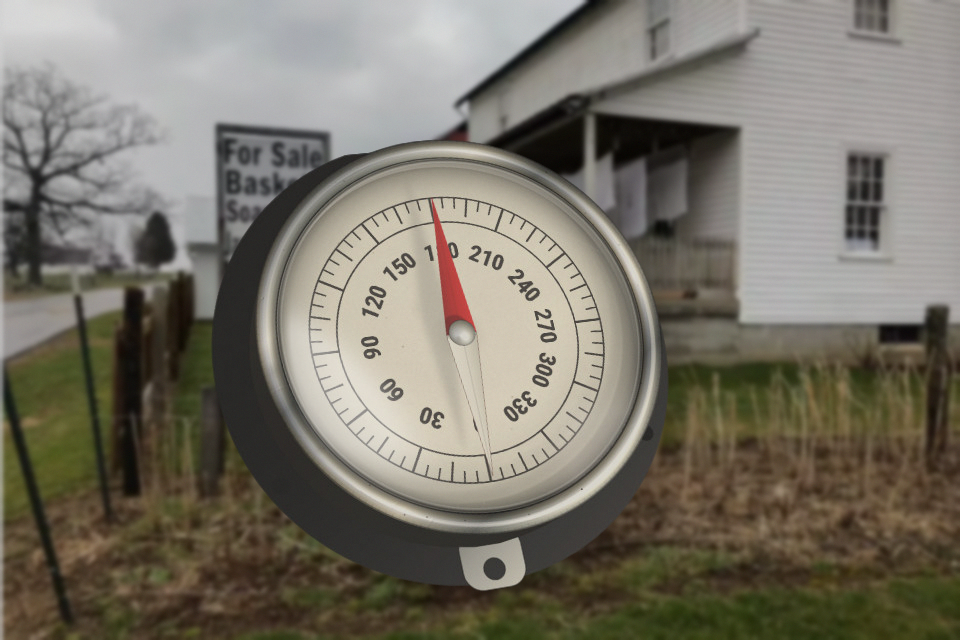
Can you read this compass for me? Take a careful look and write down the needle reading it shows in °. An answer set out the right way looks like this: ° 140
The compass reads ° 180
